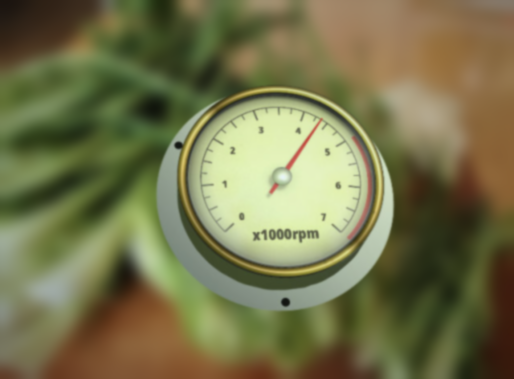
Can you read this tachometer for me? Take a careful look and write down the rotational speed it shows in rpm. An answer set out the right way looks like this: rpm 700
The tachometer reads rpm 4375
